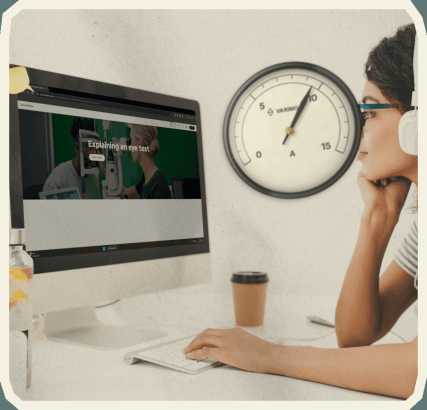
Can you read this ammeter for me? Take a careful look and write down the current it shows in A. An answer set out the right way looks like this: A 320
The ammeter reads A 9.5
